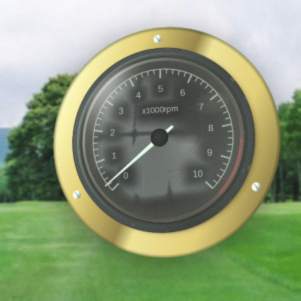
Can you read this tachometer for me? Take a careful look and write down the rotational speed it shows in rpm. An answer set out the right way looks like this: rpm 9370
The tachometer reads rpm 200
